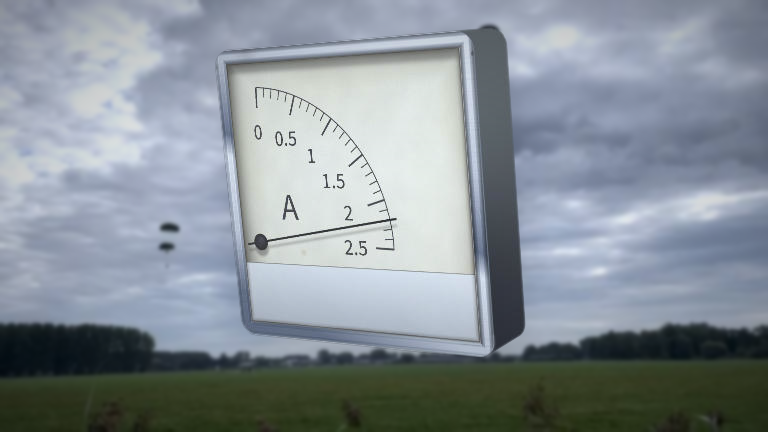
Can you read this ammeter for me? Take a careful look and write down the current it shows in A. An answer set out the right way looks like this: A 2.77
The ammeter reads A 2.2
